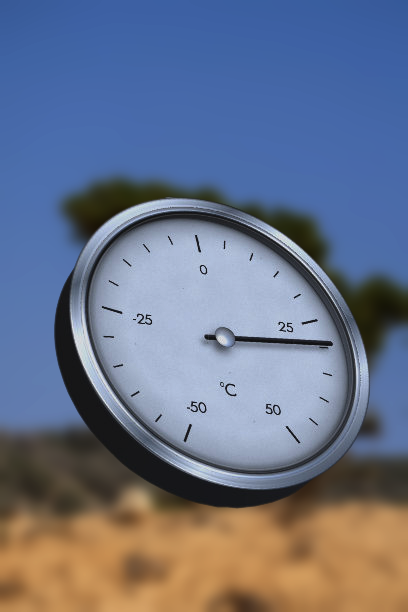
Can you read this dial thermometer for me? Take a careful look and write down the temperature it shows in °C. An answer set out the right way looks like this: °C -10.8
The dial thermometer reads °C 30
